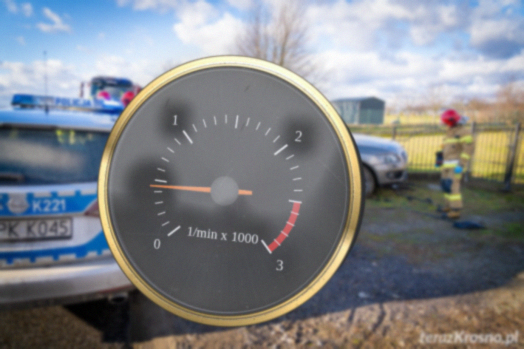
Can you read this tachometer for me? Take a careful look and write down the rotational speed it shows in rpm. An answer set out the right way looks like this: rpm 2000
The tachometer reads rpm 450
